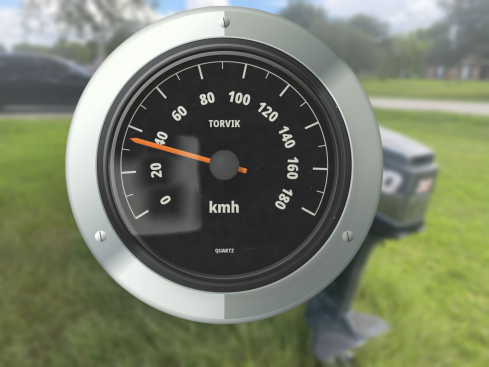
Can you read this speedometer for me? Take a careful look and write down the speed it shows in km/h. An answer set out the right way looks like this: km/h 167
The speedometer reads km/h 35
